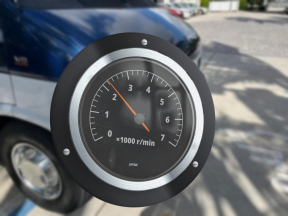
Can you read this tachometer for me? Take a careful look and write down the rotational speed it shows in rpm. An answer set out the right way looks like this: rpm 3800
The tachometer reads rpm 2200
